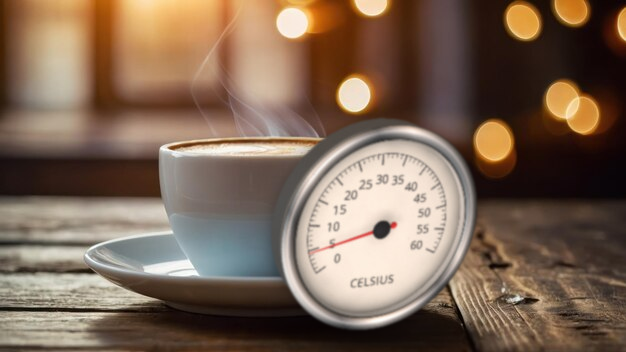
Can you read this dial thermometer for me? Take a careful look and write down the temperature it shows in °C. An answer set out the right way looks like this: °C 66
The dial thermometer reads °C 5
